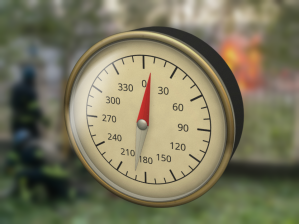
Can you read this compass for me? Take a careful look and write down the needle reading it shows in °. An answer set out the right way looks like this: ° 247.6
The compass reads ° 10
